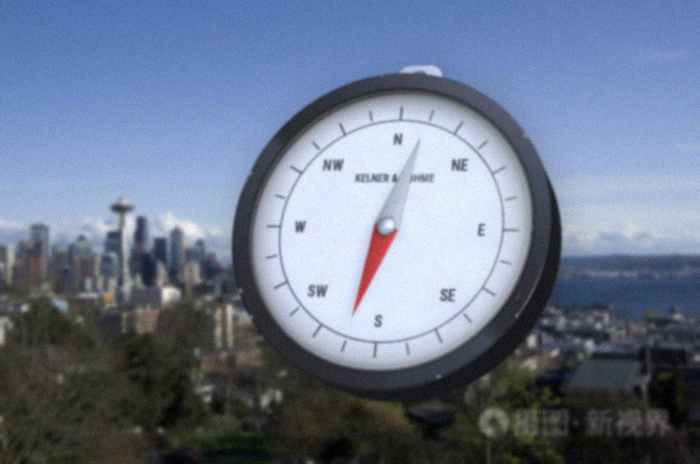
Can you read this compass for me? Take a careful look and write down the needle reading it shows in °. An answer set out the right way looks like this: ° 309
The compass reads ° 195
